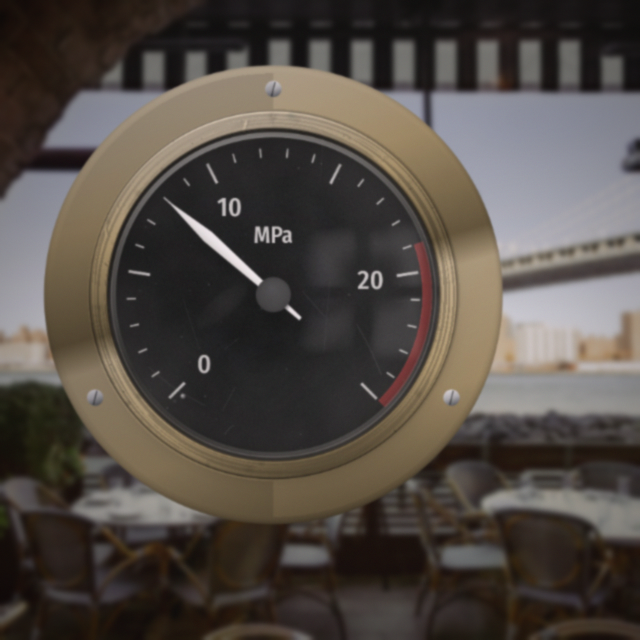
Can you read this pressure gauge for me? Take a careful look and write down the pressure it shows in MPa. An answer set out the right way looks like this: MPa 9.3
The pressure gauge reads MPa 8
